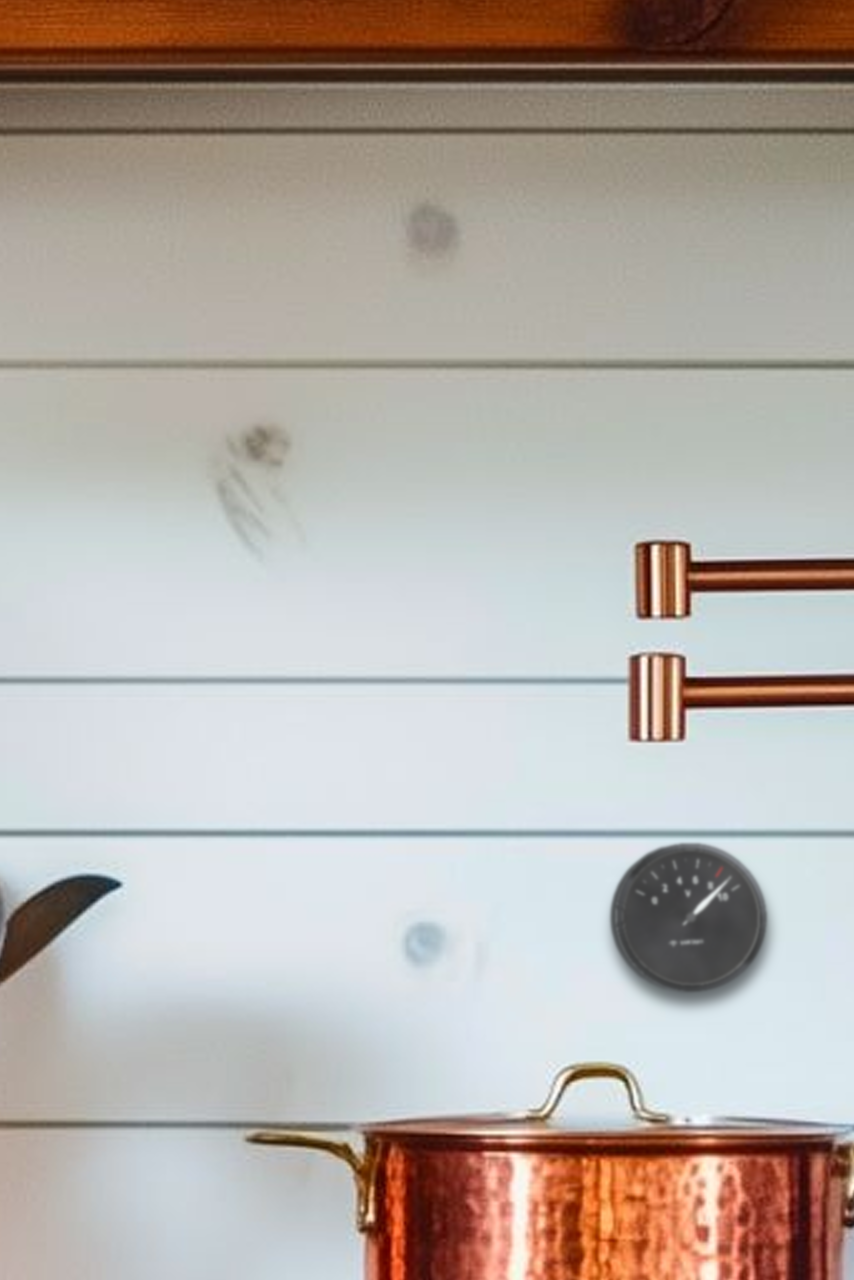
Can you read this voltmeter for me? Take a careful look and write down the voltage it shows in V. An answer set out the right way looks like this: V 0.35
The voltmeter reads V 9
